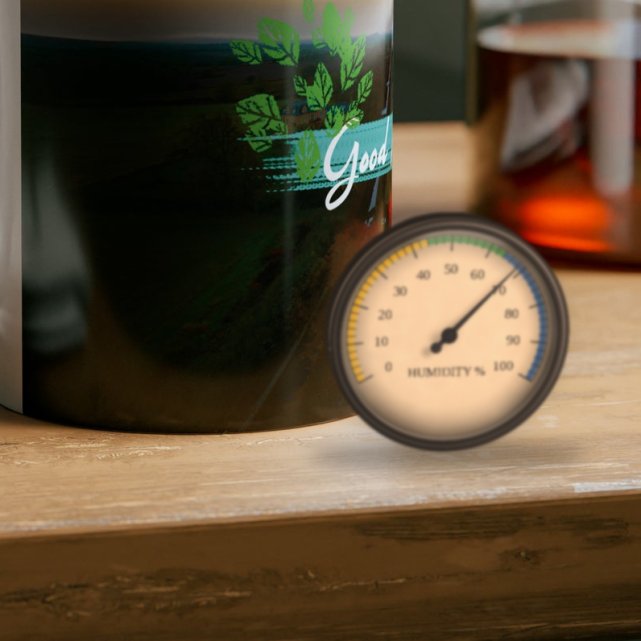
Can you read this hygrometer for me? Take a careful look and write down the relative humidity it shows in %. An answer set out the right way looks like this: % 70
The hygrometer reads % 68
